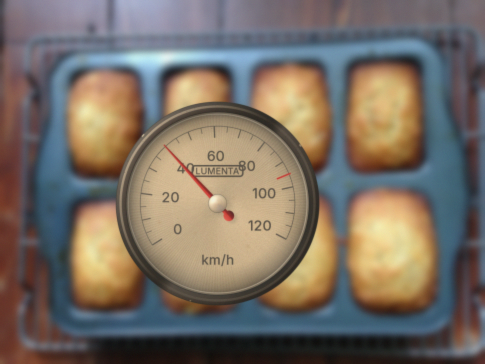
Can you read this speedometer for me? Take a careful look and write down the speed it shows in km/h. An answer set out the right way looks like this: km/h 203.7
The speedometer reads km/h 40
